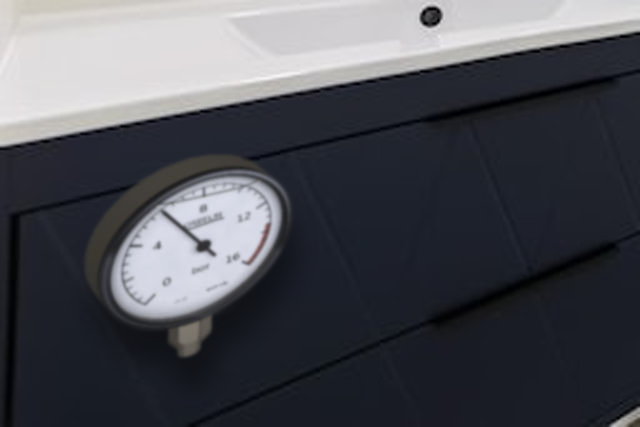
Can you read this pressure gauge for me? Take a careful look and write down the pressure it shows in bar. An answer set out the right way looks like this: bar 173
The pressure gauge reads bar 6
